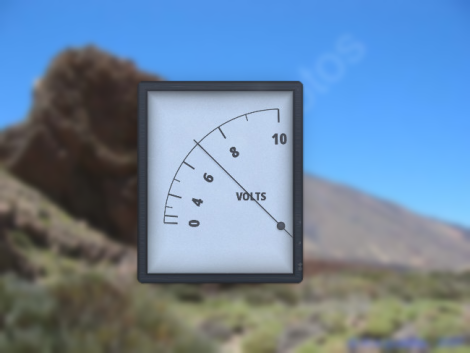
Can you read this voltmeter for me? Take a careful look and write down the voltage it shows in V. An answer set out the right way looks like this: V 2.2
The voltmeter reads V 7
